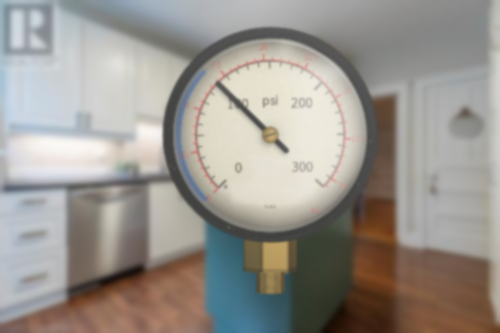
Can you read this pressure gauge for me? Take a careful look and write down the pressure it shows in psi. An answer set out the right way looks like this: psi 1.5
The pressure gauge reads psi 100
